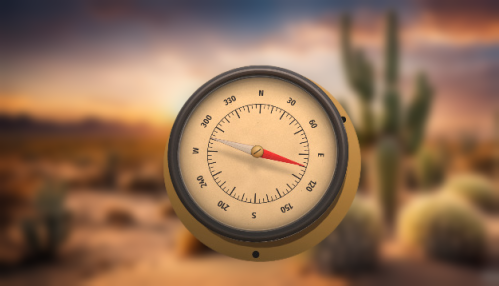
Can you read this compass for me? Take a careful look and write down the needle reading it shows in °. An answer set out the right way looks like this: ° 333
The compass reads ° 105
